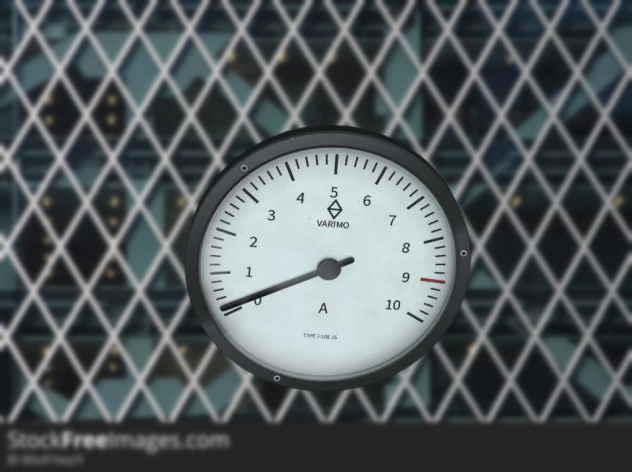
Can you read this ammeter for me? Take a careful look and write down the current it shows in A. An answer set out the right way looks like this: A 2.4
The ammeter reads A 0.2
